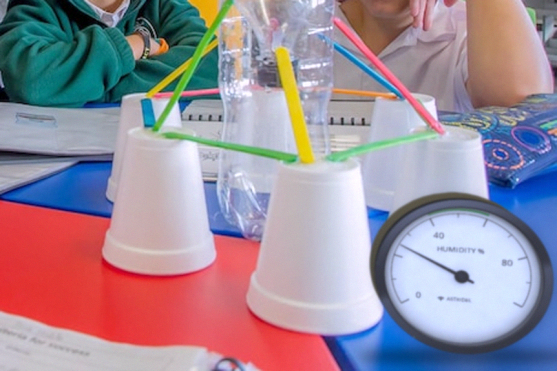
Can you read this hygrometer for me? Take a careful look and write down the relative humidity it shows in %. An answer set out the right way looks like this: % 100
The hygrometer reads % 25
